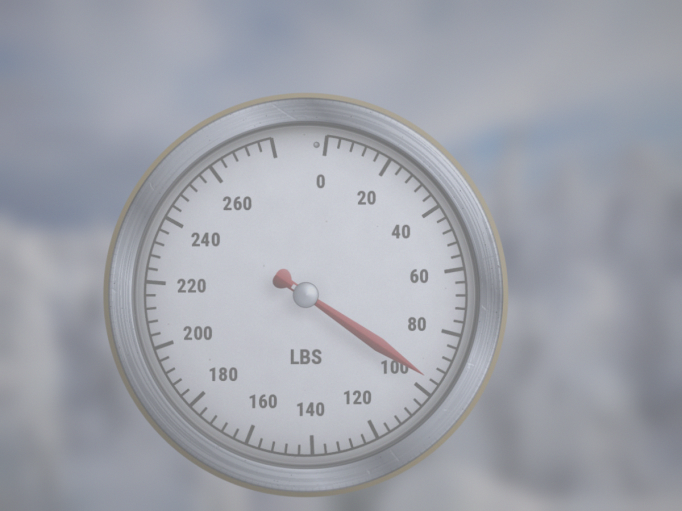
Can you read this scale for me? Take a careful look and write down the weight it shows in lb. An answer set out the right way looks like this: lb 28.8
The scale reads lb 96
